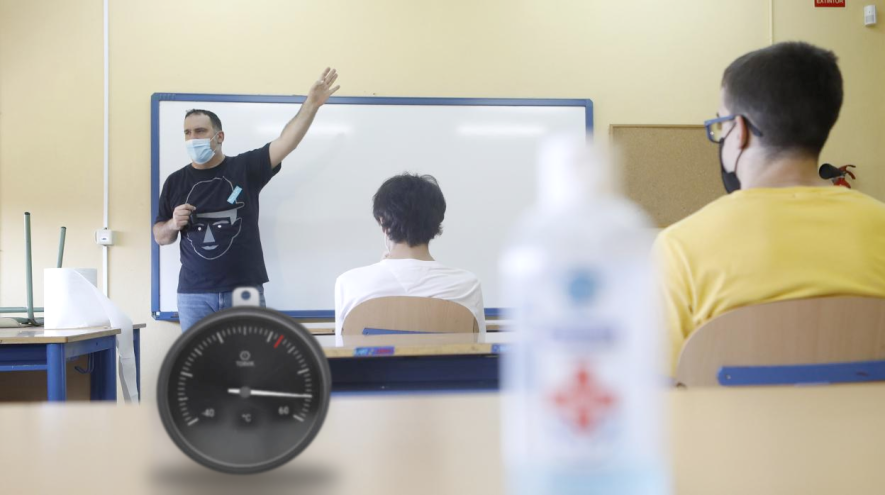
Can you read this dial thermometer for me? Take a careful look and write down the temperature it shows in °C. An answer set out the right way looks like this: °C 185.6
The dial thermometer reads °C 50
